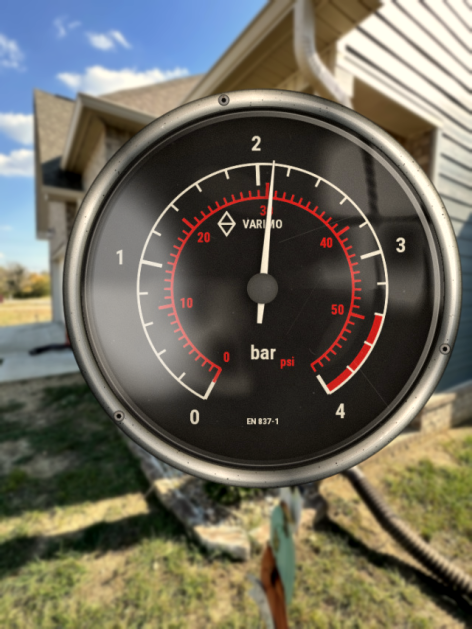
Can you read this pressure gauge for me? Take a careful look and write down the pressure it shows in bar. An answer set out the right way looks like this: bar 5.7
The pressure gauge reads bar 2.1
